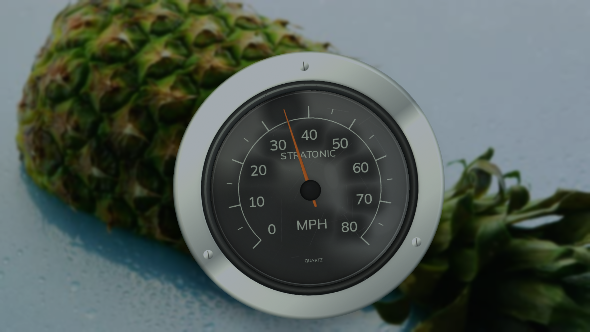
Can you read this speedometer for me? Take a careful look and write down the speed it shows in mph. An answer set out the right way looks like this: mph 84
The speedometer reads mph 35
